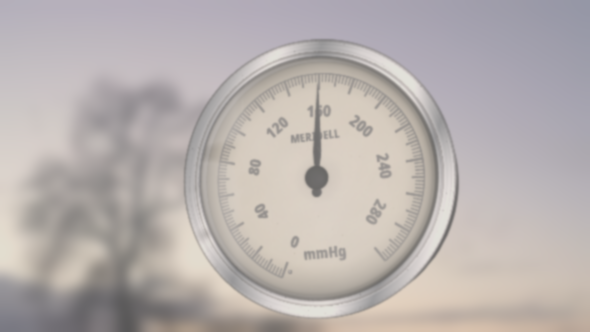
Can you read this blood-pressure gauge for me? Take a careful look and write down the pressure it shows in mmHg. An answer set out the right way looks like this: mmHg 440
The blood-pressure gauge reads mmHg 160
